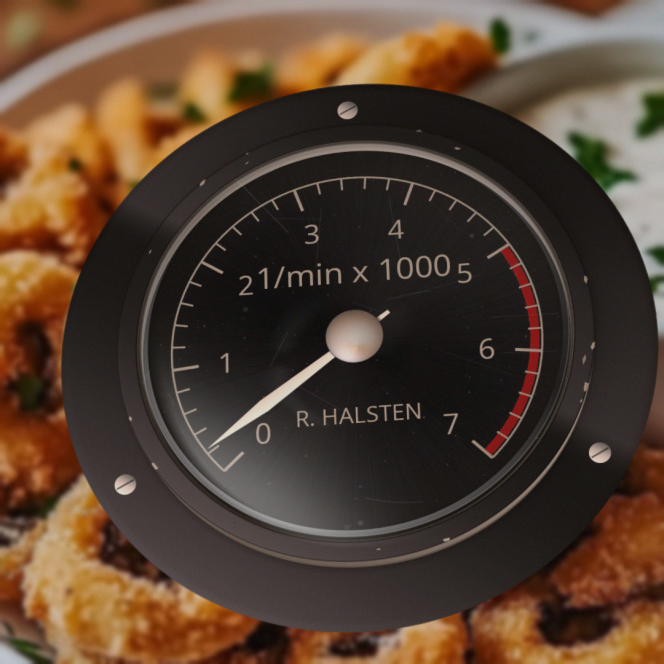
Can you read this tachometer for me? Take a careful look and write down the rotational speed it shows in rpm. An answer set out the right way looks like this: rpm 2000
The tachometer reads rpm 200
